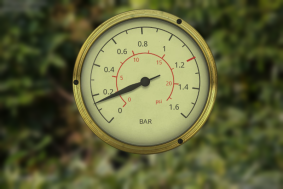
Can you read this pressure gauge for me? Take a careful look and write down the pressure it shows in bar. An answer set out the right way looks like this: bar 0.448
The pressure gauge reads bar 0.15
